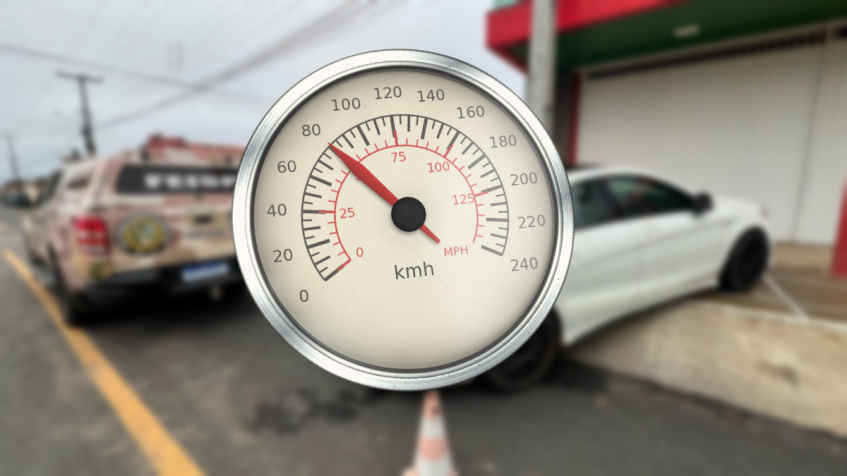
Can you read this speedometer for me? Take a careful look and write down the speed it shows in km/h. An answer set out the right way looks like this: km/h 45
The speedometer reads km/h 80
